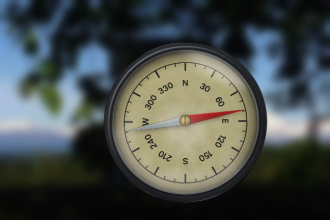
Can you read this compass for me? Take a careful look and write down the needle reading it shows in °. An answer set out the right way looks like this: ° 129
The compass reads ° 80
